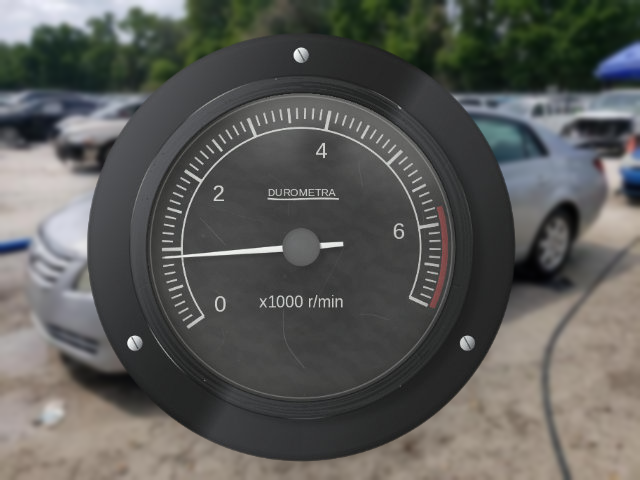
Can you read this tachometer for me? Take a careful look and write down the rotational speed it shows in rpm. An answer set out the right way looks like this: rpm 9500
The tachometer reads rpm 900
